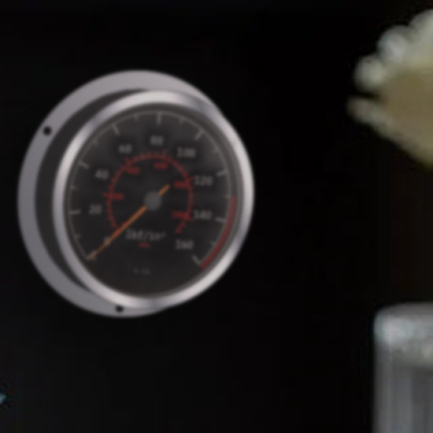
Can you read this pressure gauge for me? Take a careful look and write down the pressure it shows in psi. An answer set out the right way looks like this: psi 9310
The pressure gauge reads psi 0
